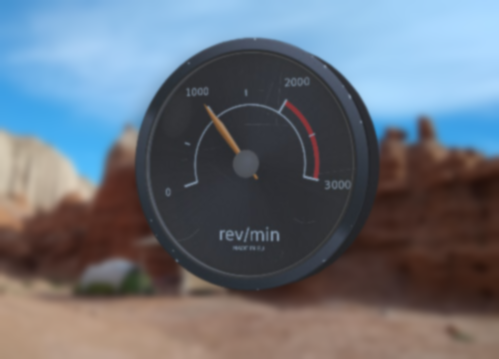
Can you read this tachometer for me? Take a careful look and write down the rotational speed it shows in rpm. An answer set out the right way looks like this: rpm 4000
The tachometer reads rpm 1000
